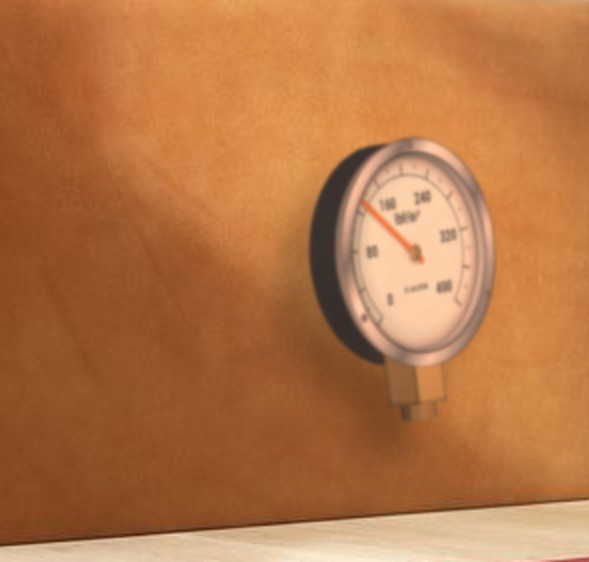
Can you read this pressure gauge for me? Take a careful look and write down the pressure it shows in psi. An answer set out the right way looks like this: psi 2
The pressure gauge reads psi 130
